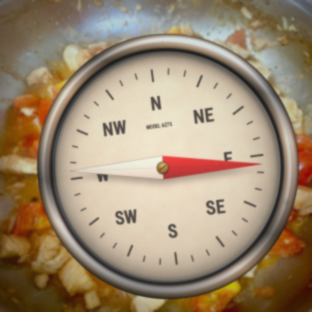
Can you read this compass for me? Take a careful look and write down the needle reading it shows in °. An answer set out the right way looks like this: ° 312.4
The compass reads ° 95
